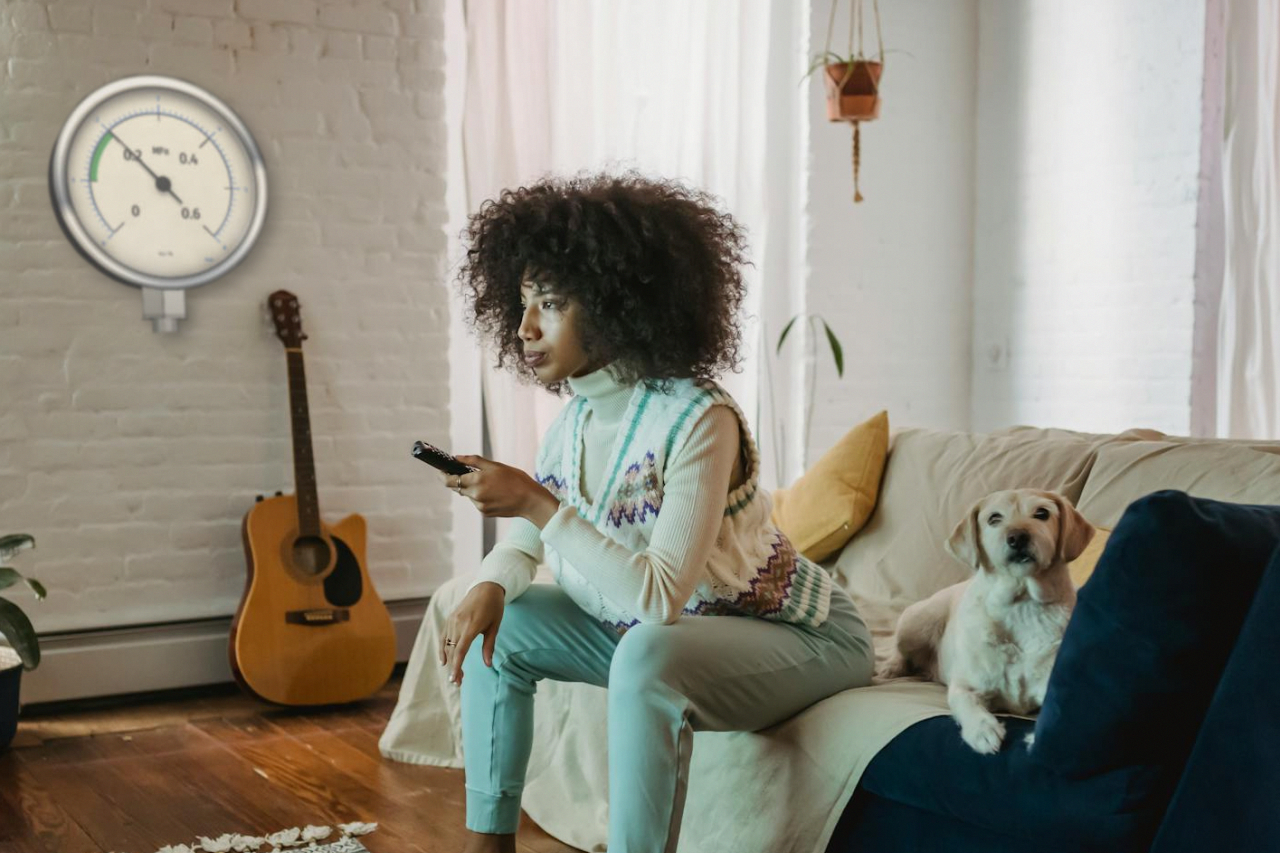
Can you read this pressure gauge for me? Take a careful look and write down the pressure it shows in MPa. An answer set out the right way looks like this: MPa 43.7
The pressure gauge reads MPa 0.2
